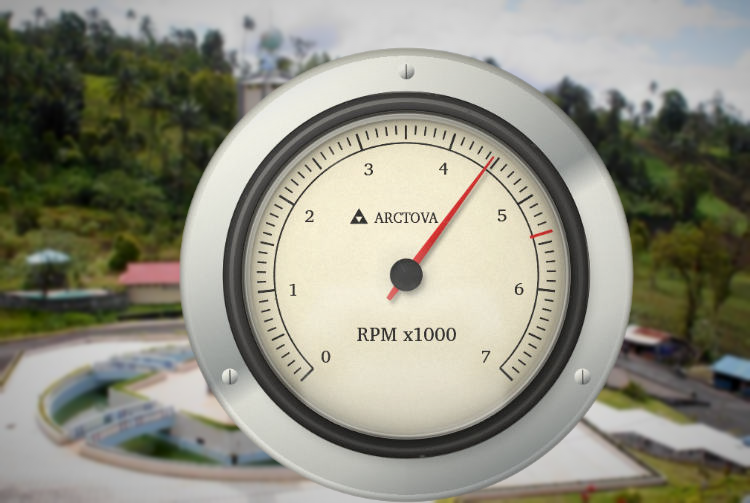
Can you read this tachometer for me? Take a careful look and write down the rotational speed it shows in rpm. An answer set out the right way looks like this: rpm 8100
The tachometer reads rpm 4450
